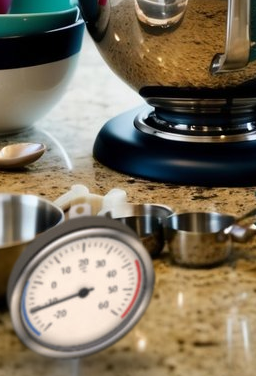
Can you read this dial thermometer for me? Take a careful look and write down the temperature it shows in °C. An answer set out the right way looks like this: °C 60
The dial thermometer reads °C -10
